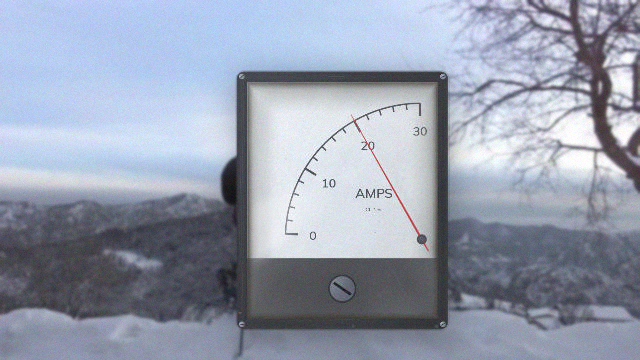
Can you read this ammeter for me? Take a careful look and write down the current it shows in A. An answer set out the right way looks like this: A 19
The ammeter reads A 20
